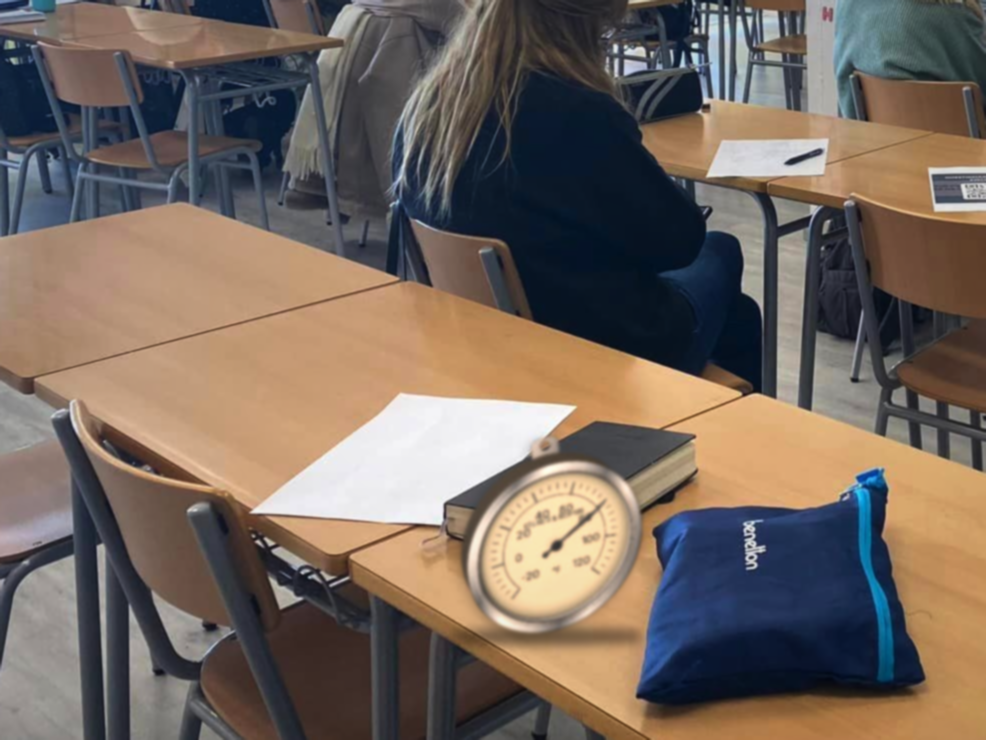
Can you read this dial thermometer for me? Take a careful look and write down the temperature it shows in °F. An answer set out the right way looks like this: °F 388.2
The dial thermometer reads °F 80
